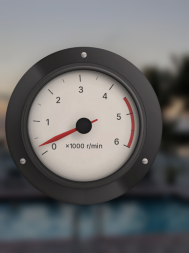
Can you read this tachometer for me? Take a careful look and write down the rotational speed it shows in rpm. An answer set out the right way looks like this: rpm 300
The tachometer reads rpm 250
